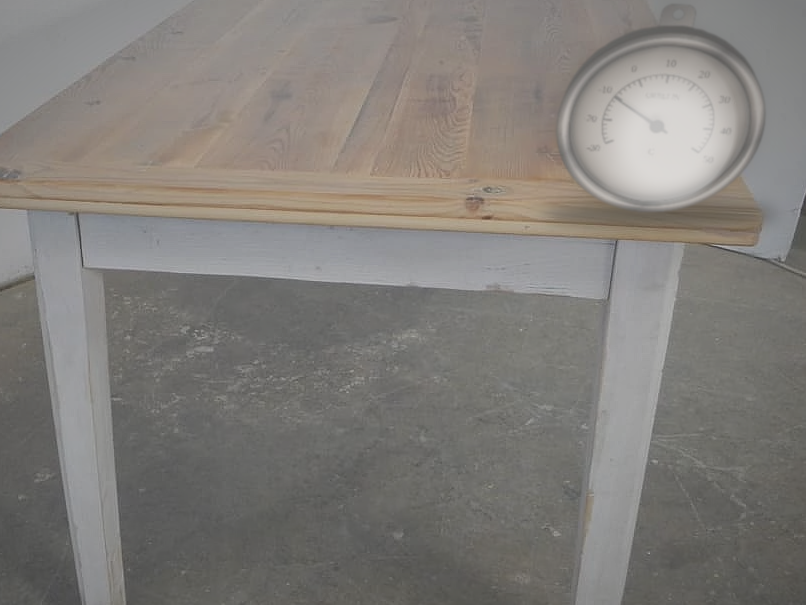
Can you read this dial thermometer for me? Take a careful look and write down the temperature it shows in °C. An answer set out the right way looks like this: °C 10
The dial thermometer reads °C -10
